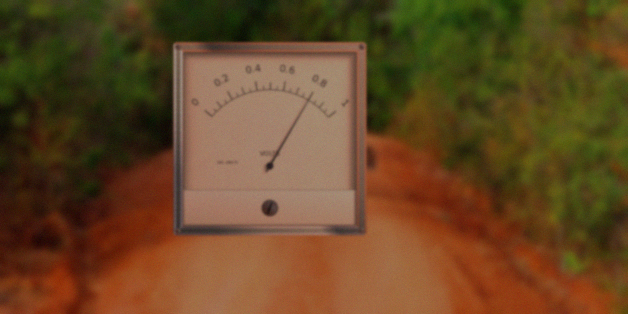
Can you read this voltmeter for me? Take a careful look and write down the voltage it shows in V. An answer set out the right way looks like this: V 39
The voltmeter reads V 0.8
